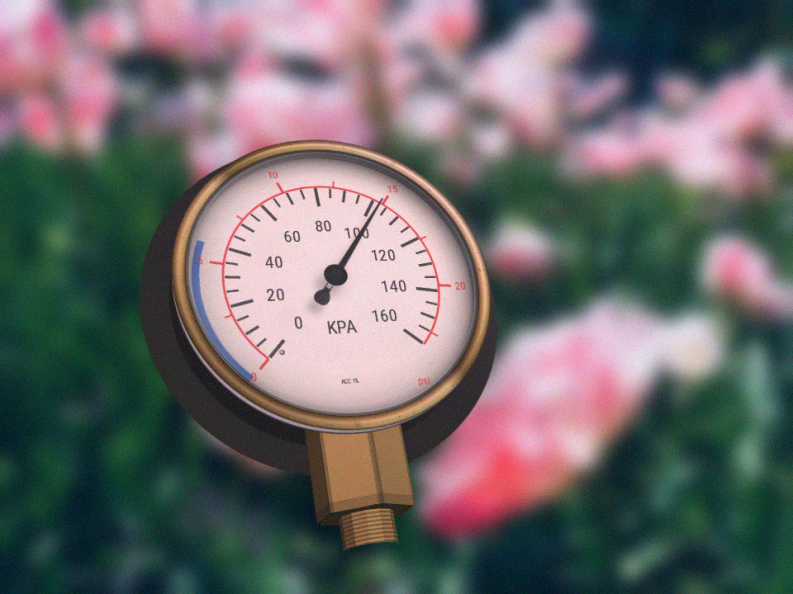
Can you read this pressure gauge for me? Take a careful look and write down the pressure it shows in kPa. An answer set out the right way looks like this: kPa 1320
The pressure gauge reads kPa 102.5
